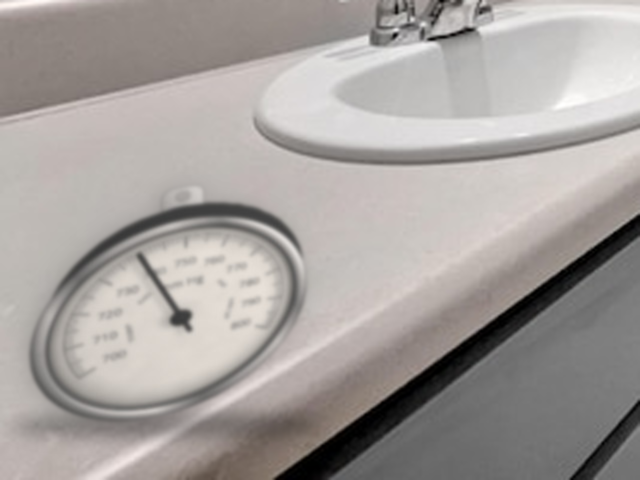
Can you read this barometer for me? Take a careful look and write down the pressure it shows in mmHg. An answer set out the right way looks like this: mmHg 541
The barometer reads mmHg 740
